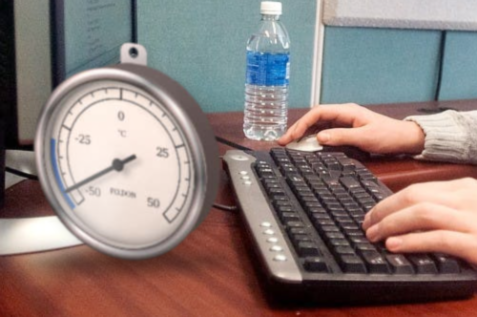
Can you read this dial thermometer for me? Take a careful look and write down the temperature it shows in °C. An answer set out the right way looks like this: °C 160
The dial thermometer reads °C -45
